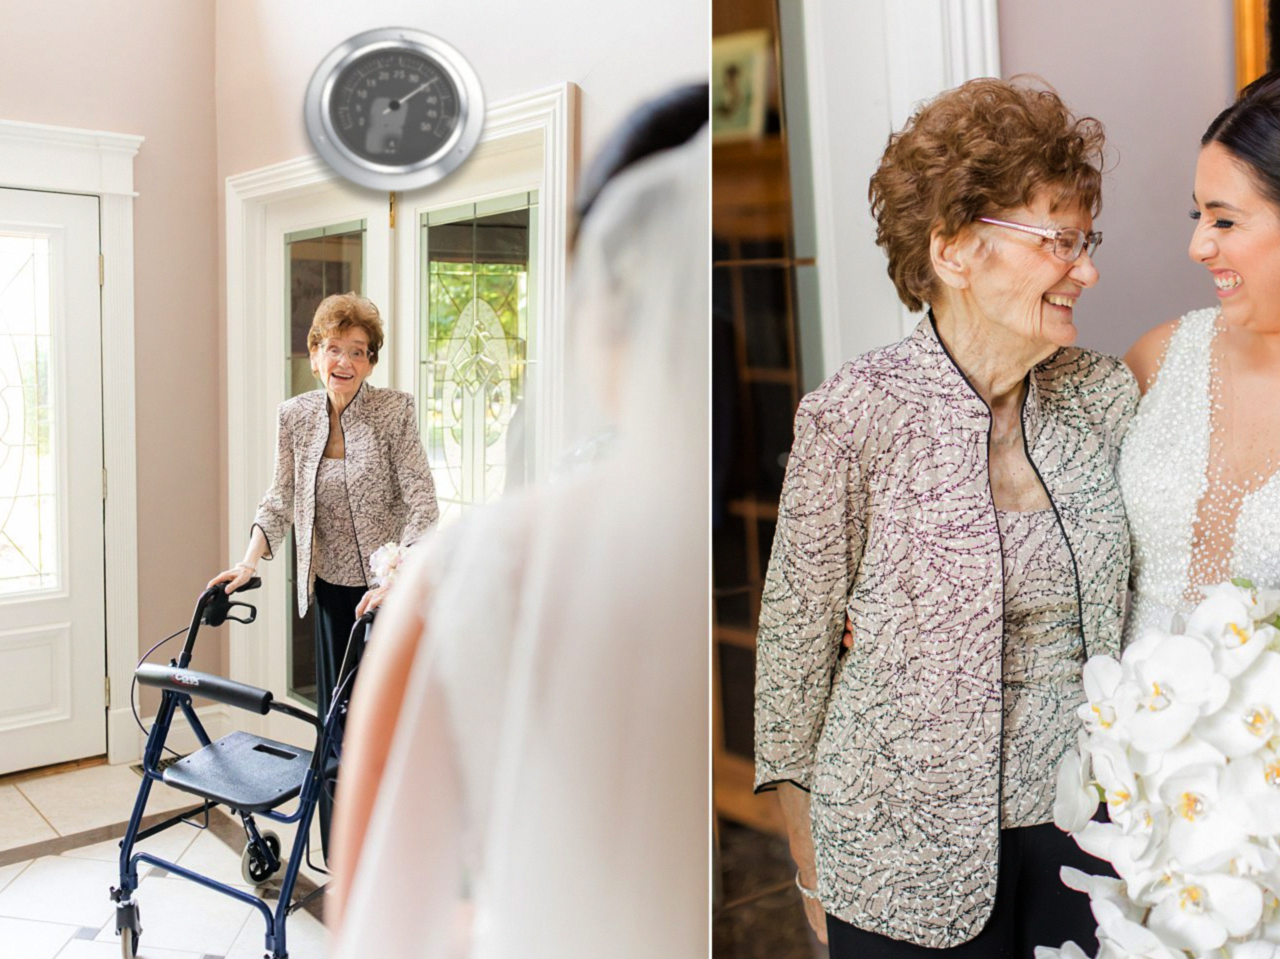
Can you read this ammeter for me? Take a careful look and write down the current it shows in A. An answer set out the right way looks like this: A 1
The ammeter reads A 35
